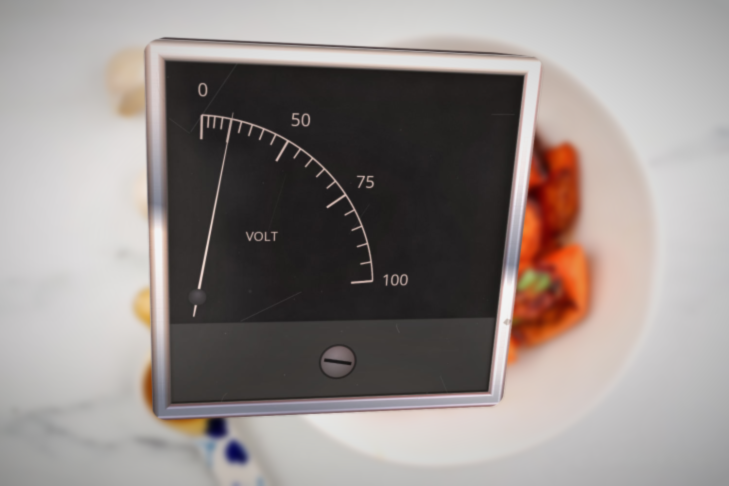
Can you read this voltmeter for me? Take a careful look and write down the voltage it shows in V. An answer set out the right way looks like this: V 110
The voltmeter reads V 25
